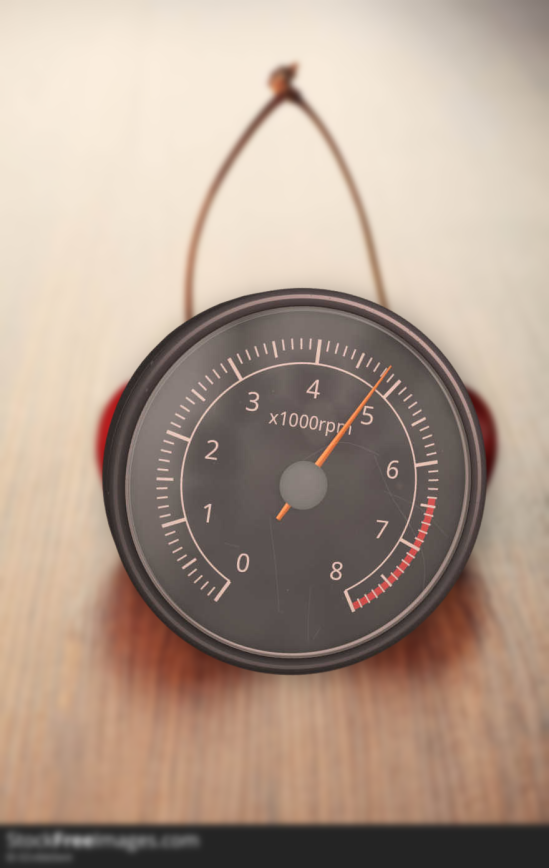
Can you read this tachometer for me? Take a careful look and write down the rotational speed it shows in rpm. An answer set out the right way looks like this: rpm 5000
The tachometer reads rpm 4800
